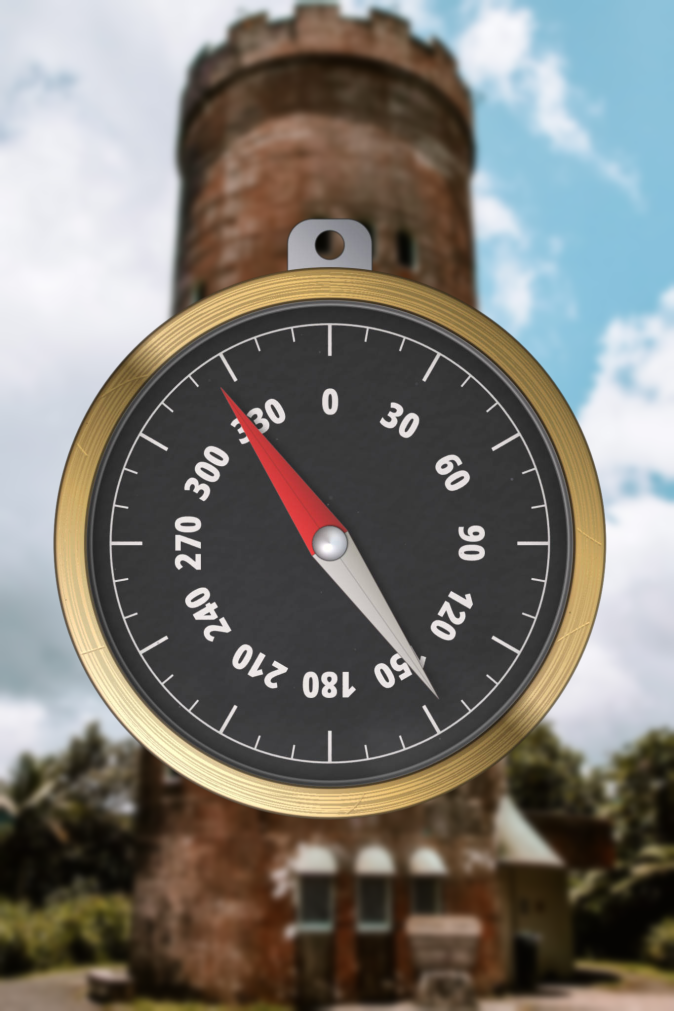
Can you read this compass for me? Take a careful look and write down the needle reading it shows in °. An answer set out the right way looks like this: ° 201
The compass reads ° 325
